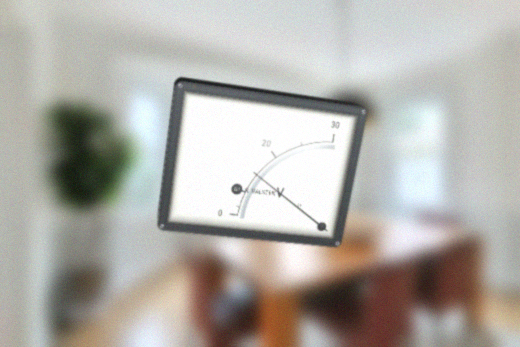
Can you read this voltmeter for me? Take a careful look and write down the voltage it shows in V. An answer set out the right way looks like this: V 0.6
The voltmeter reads V 15
